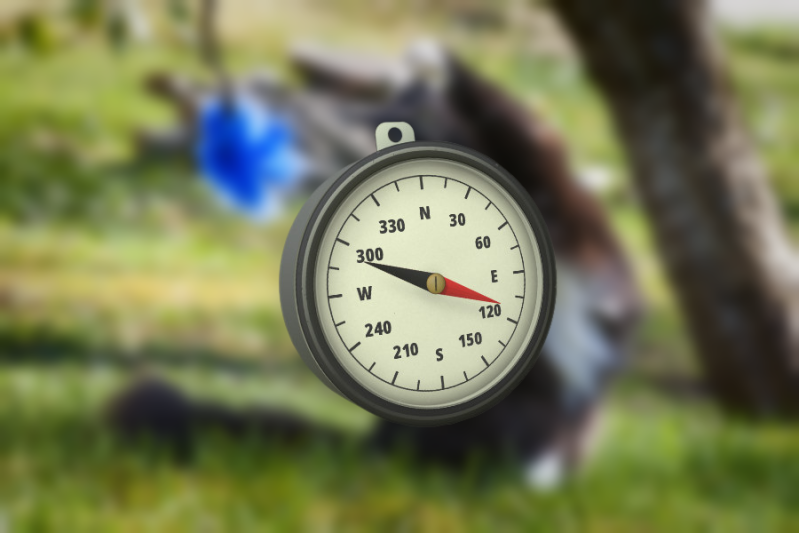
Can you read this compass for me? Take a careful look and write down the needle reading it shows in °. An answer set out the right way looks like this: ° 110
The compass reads ° 112.5
